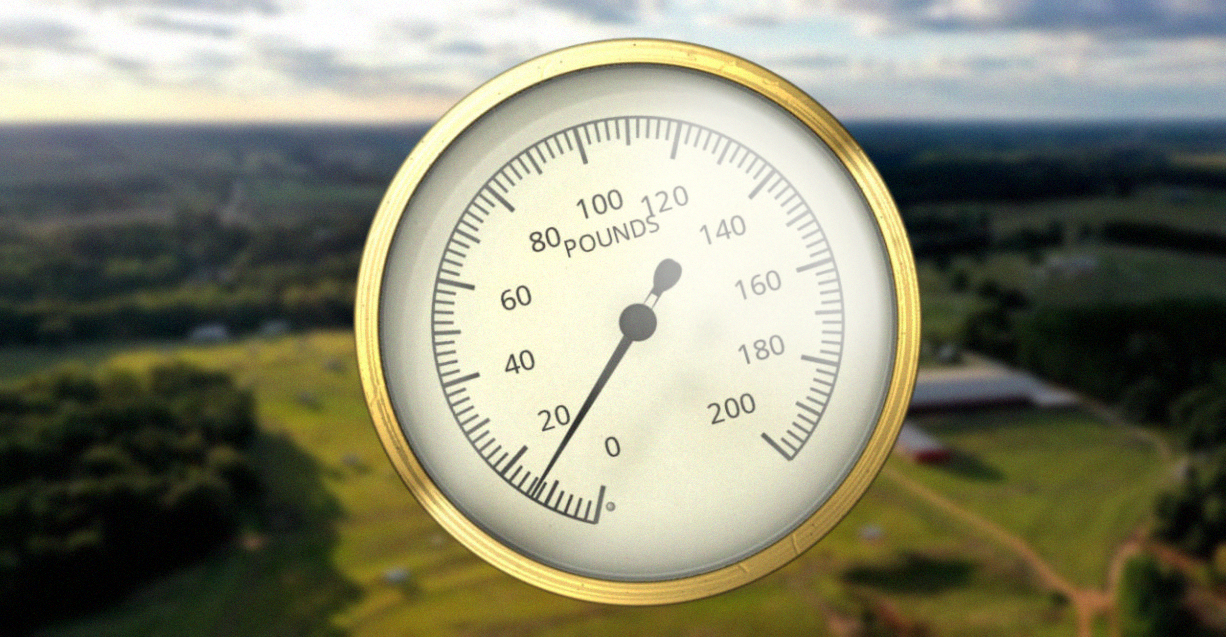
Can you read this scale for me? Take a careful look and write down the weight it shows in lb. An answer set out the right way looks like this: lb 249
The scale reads lb 13
